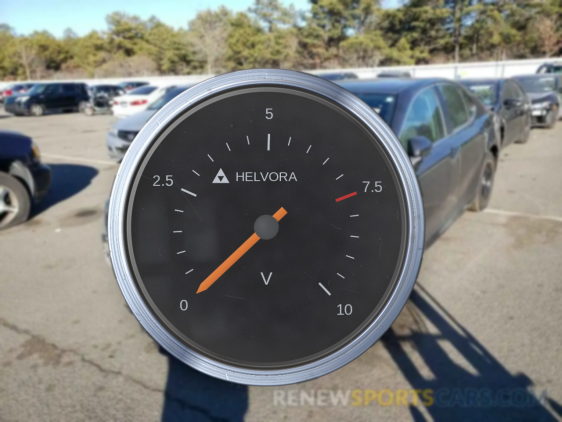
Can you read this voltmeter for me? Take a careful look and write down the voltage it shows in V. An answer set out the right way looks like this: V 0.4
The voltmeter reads V 0
